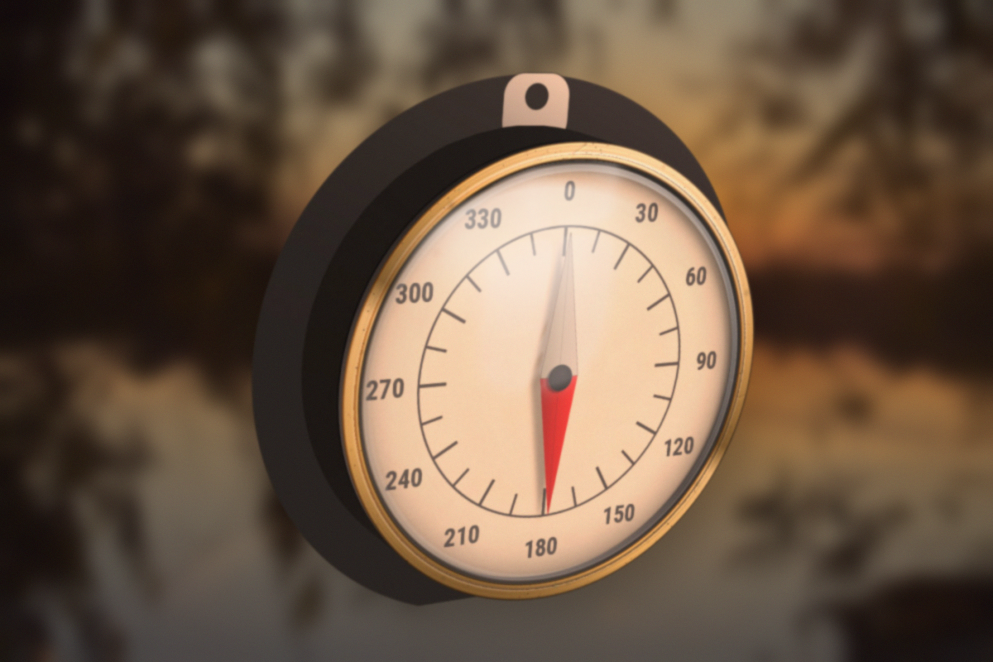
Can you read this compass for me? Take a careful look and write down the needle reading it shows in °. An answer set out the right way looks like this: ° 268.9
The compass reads ° 180
